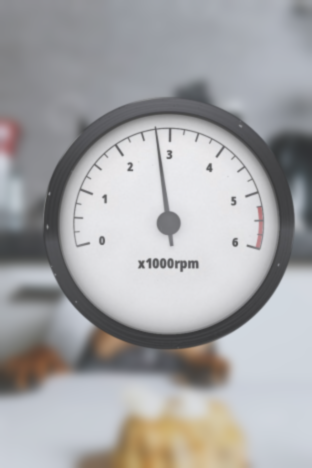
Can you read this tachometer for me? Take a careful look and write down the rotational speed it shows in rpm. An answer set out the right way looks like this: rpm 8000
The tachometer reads rpm 2750
